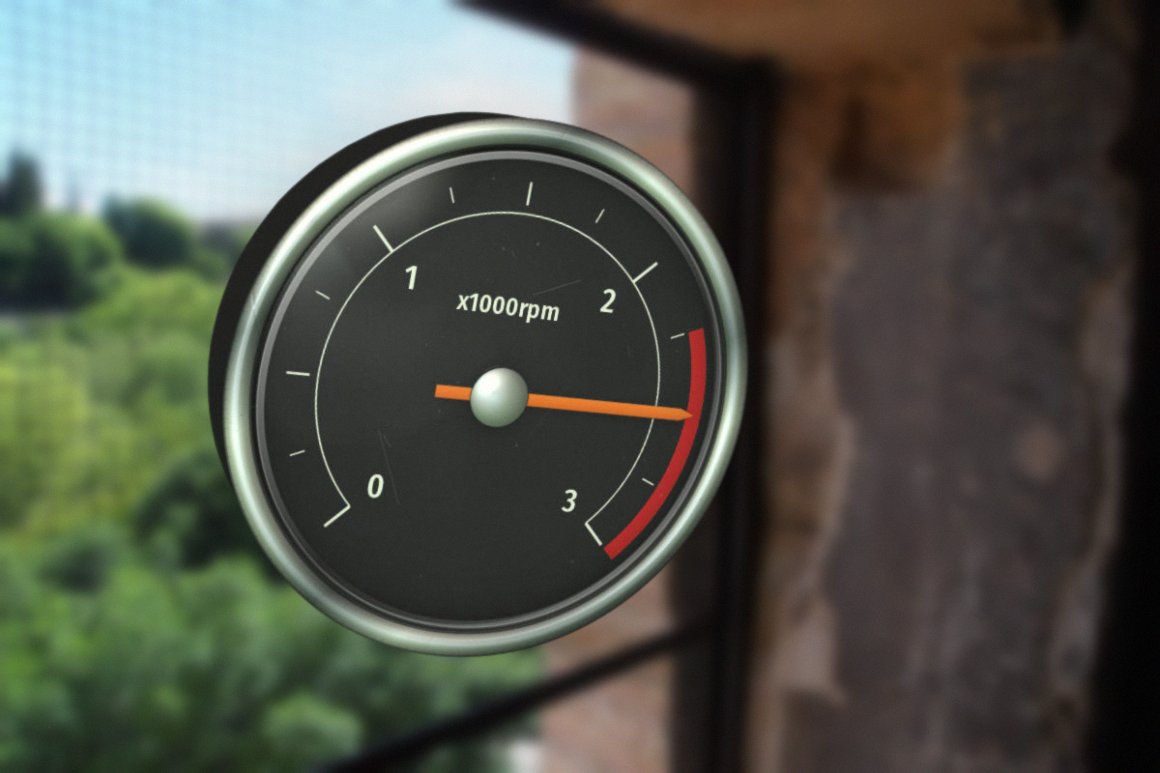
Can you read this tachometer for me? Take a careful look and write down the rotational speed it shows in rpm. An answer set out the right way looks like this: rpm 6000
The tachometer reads rpm 2500
